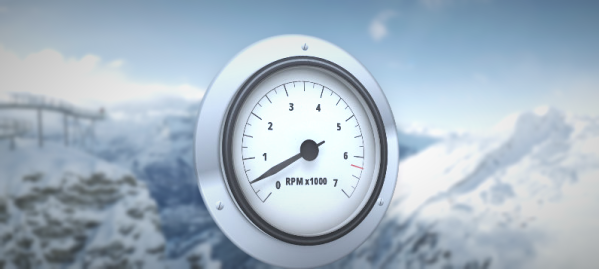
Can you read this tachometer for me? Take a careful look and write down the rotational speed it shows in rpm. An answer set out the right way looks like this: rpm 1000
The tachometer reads rpm 500
